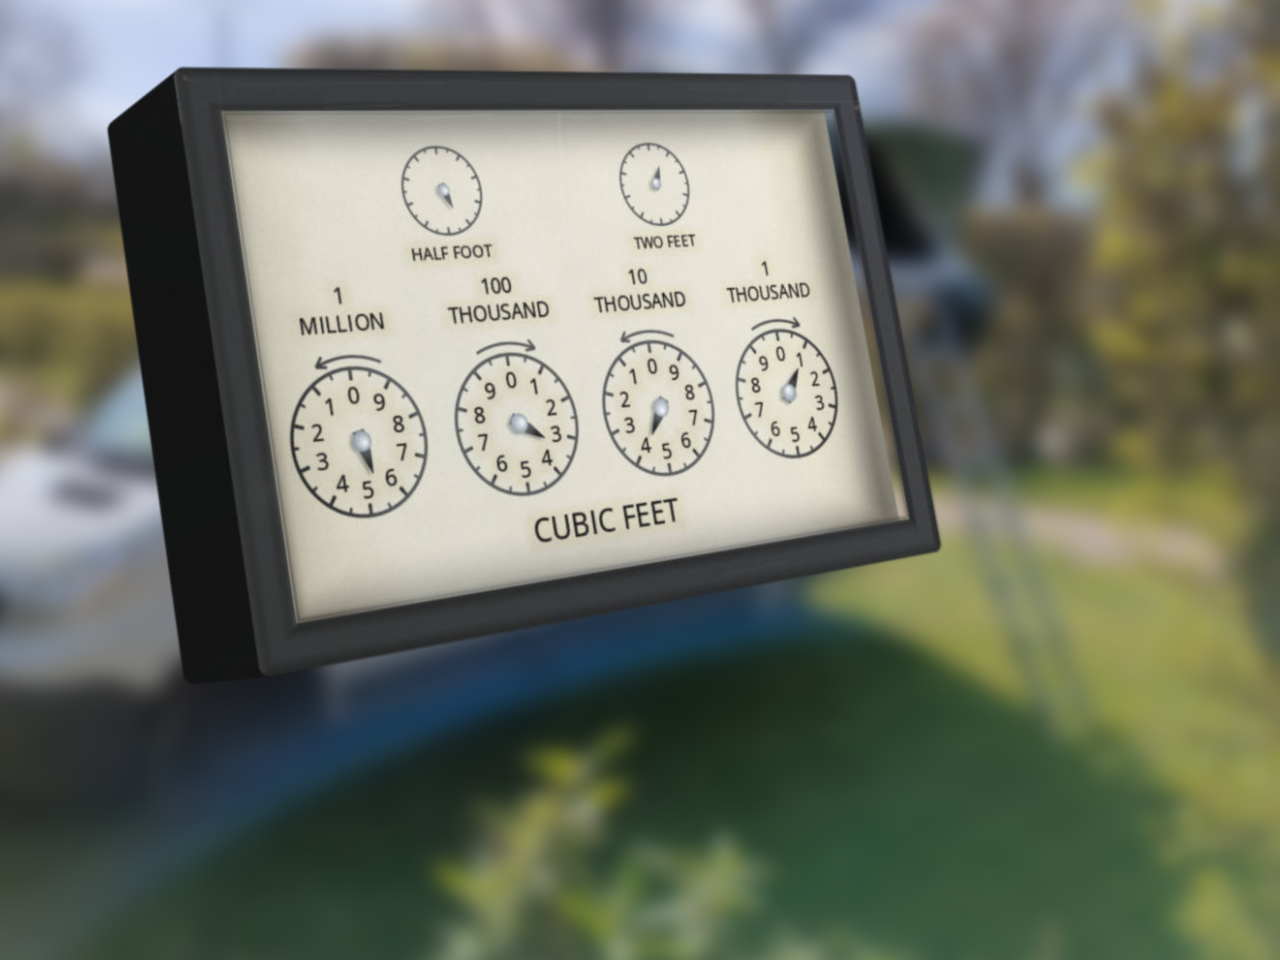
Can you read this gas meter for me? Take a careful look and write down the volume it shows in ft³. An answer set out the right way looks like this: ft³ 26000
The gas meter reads ft³ 534100
